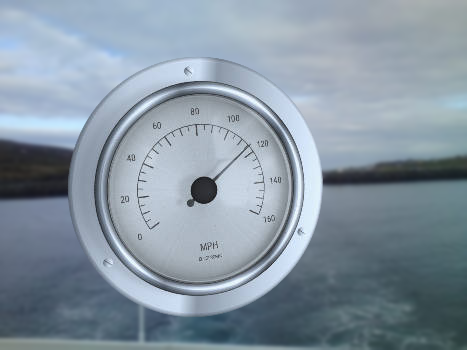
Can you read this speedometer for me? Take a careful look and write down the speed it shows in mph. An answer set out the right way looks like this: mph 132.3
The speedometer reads mph 115
